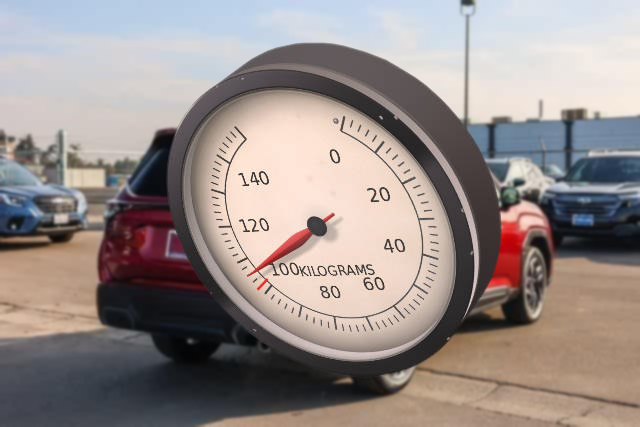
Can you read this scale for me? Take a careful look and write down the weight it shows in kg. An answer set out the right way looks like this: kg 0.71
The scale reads kg 106
